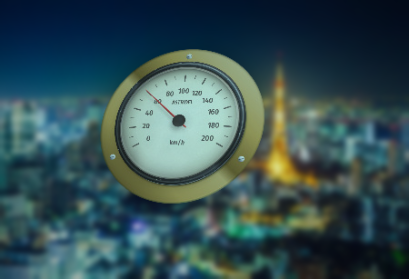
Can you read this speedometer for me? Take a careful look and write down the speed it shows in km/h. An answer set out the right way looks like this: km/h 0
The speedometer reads km/h 60
